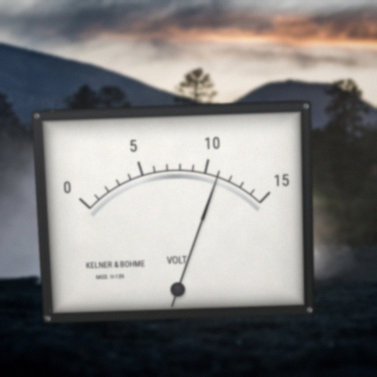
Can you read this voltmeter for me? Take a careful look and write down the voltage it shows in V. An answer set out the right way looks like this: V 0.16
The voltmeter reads V 11
